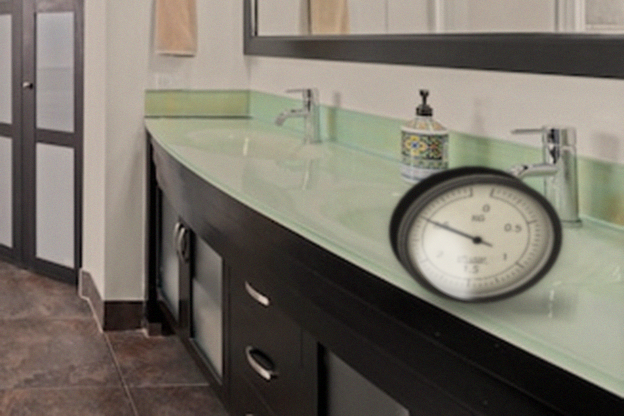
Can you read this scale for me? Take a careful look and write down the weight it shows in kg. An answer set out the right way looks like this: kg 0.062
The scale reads kg 2.5
